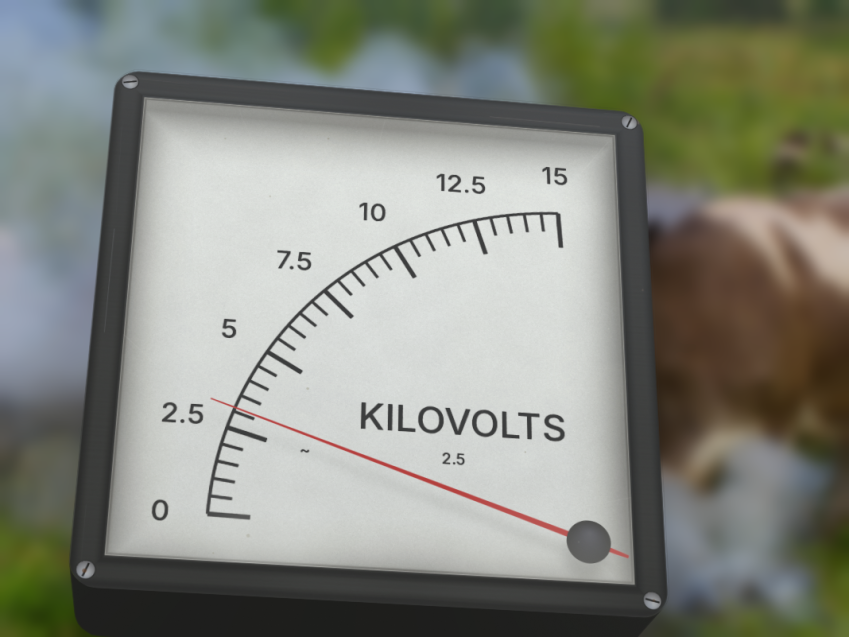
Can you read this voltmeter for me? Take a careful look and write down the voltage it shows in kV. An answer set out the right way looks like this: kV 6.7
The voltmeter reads kV 3
